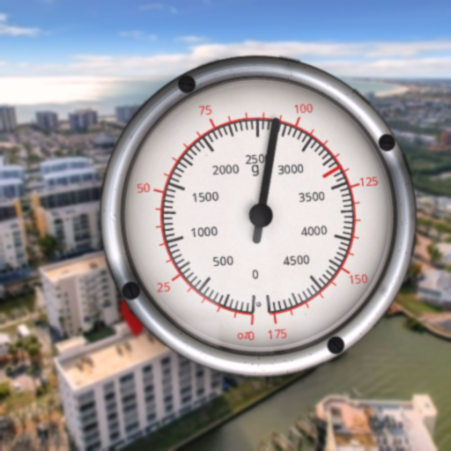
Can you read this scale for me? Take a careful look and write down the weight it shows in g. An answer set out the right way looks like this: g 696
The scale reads g 2650
